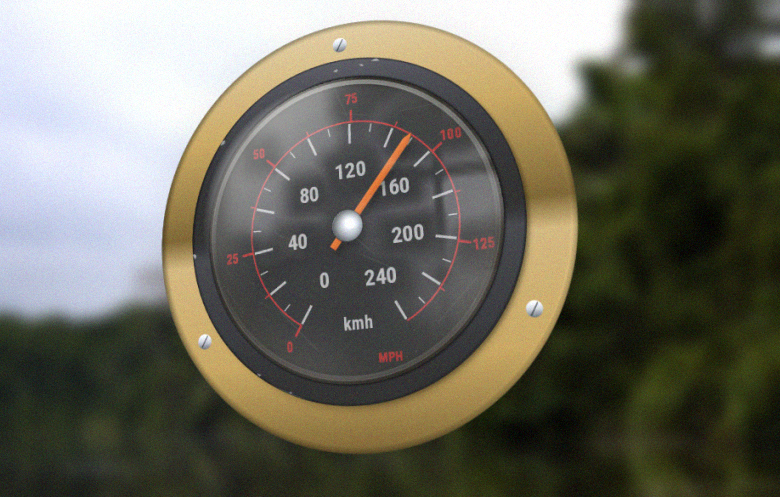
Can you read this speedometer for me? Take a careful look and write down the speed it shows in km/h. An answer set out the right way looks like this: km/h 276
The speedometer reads km/h 150
